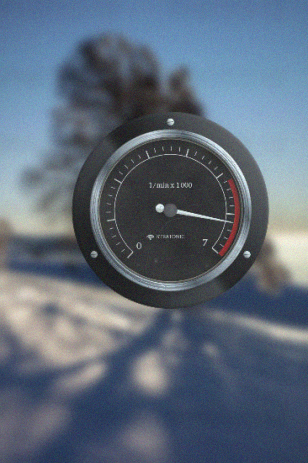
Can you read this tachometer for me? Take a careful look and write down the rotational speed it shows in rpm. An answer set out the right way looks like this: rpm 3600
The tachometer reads rpm 6200
